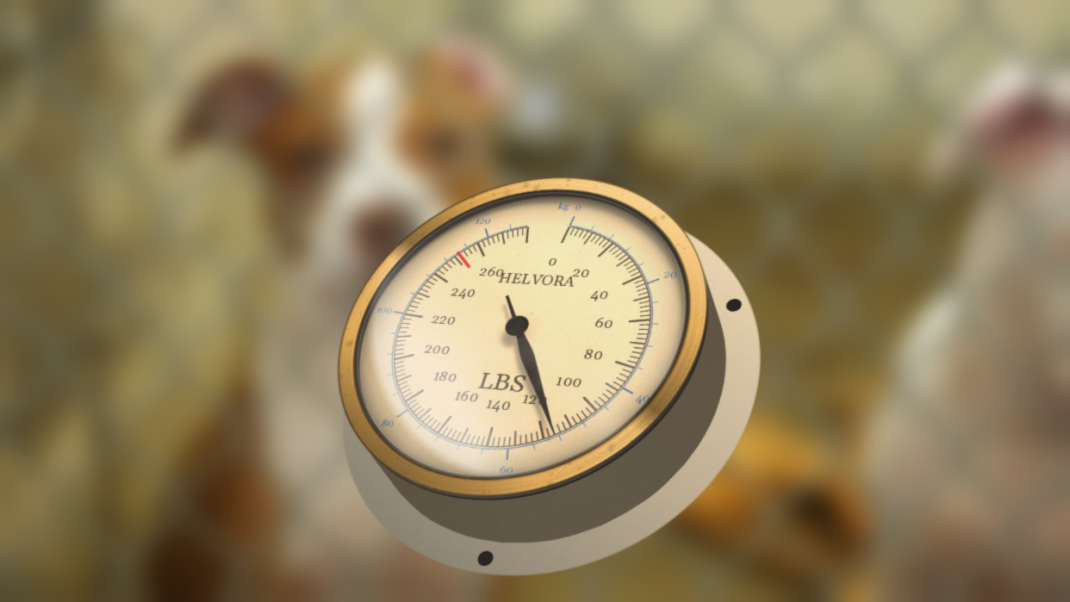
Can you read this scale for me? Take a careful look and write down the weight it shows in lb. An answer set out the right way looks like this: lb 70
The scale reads lb 116
